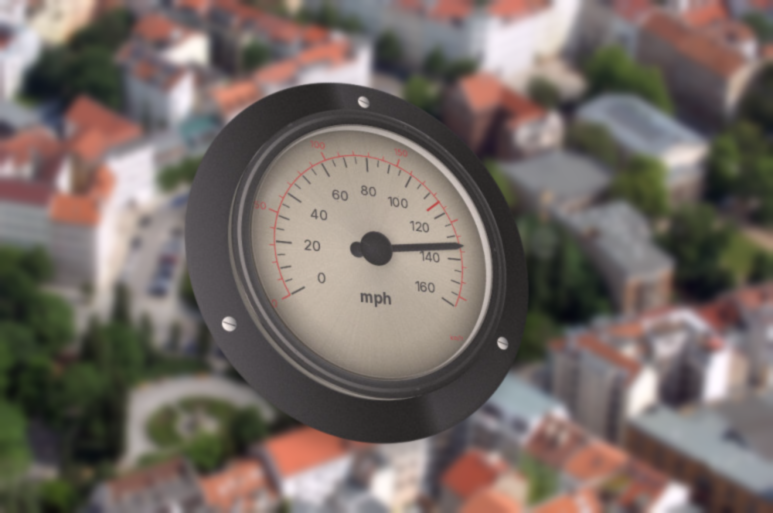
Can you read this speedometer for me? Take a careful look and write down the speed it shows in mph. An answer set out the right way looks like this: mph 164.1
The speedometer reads mph 135
